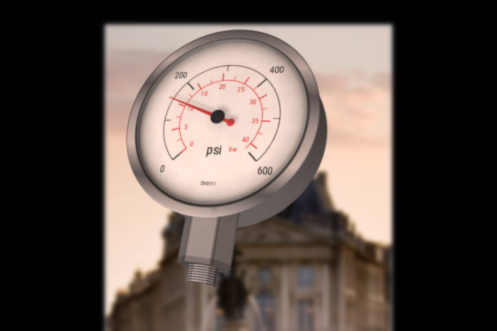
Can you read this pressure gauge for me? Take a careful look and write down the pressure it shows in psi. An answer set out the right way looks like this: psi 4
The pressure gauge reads psi 150
